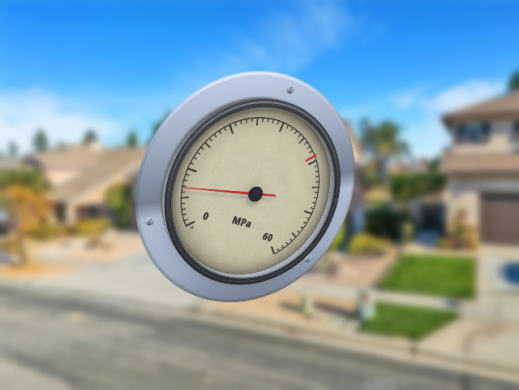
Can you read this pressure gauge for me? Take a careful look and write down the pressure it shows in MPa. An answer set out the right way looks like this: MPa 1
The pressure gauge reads MPa 7
